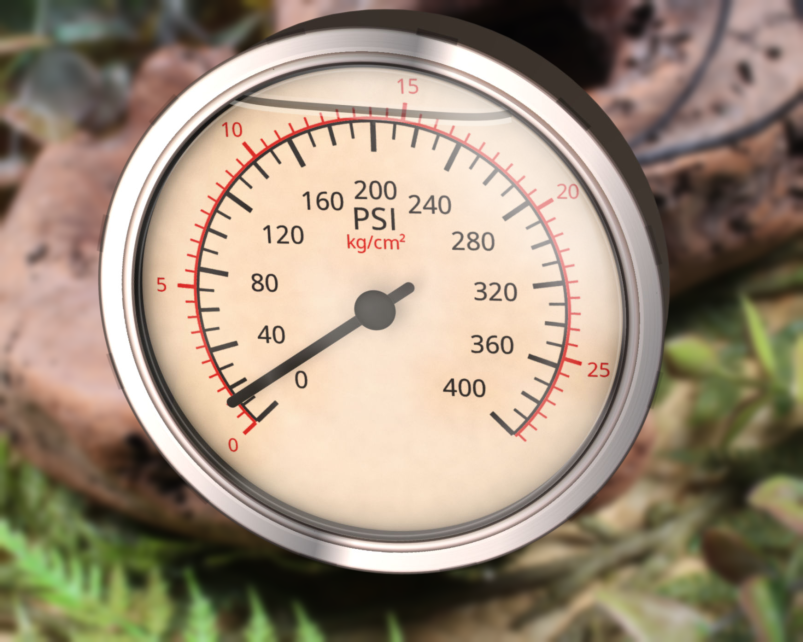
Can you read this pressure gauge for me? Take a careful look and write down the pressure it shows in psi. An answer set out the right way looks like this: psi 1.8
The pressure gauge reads psi 15
